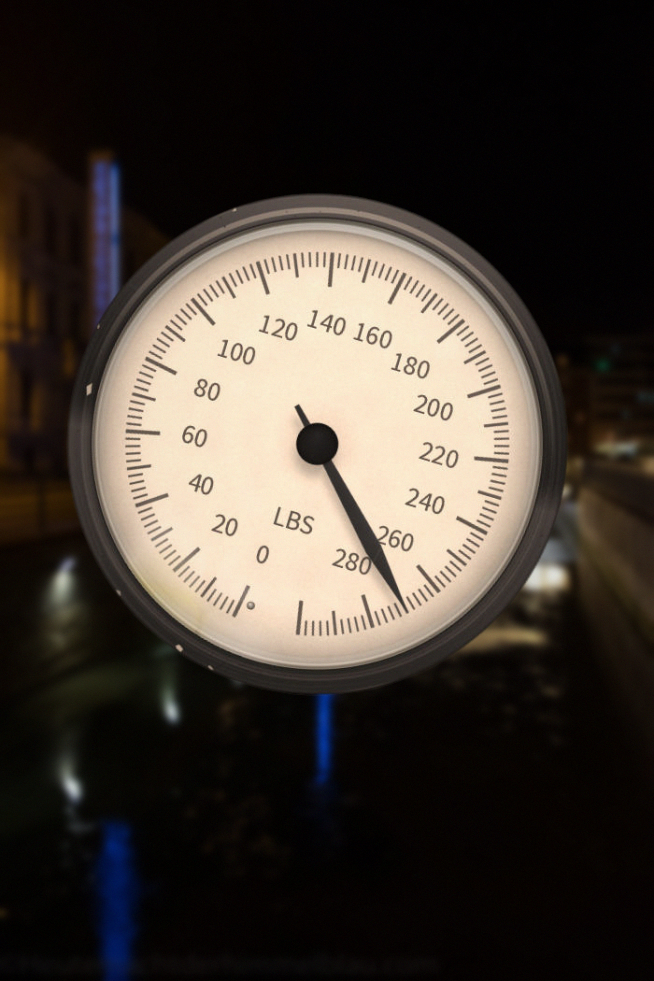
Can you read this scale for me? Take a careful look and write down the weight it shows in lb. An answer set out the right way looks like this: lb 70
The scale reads lb 270
